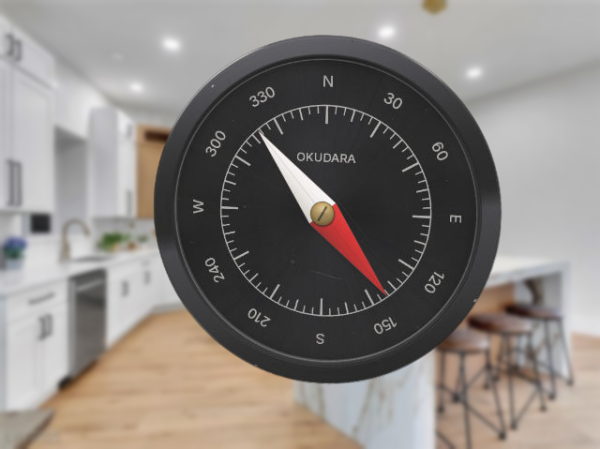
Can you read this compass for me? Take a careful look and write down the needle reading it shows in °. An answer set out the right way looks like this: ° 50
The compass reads ° 140
